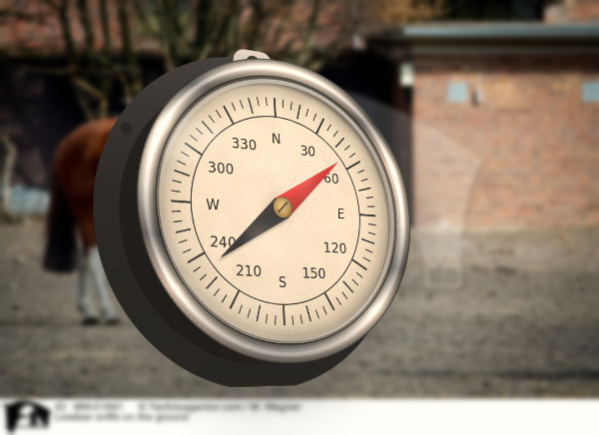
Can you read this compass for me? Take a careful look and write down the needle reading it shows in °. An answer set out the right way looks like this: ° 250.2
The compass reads ° 52.5
